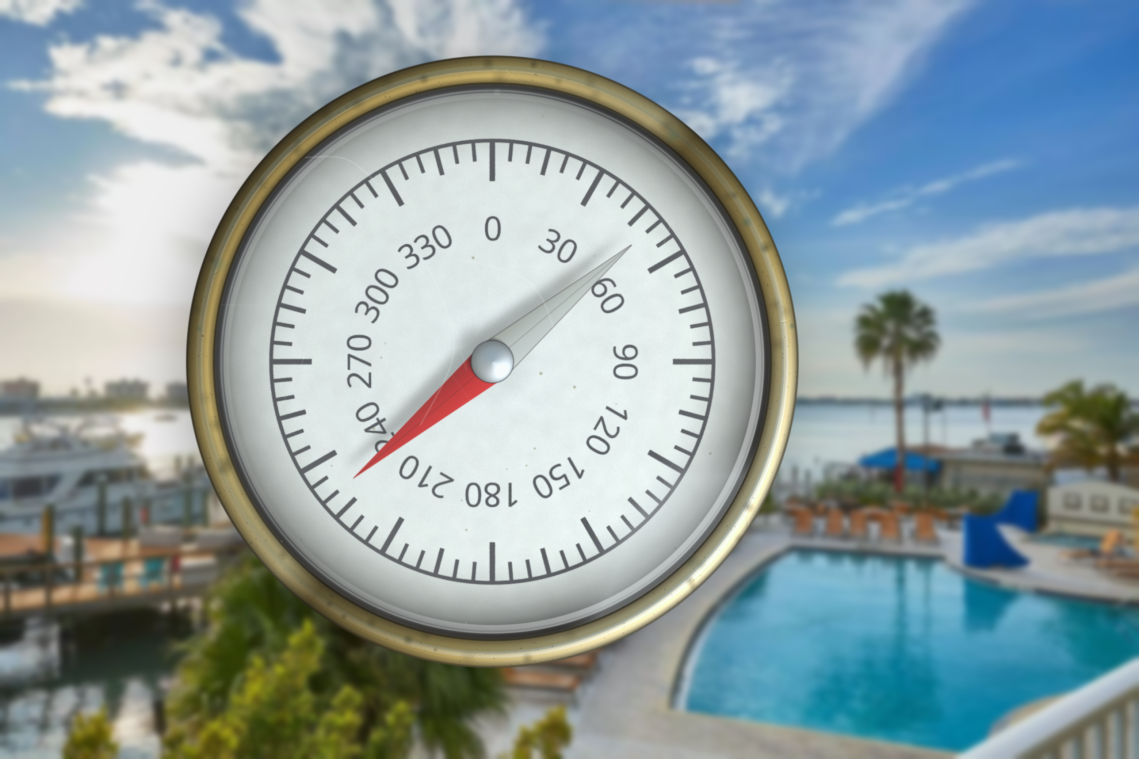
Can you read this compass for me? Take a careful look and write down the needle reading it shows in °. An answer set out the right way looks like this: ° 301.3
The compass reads ° 230
